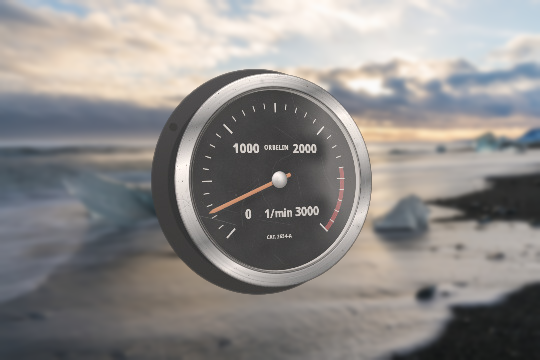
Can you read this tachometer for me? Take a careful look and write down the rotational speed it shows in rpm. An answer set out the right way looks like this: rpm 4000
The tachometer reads rpm 250
